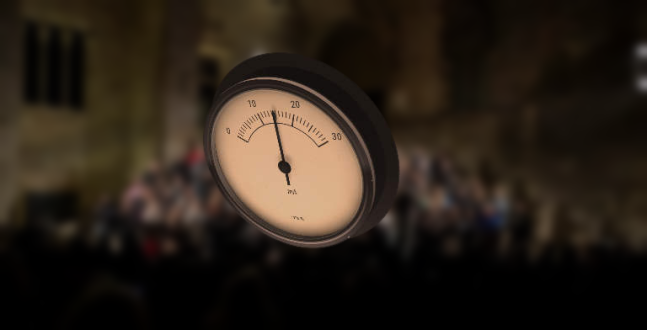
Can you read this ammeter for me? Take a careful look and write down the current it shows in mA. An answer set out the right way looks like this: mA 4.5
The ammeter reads mA 15
